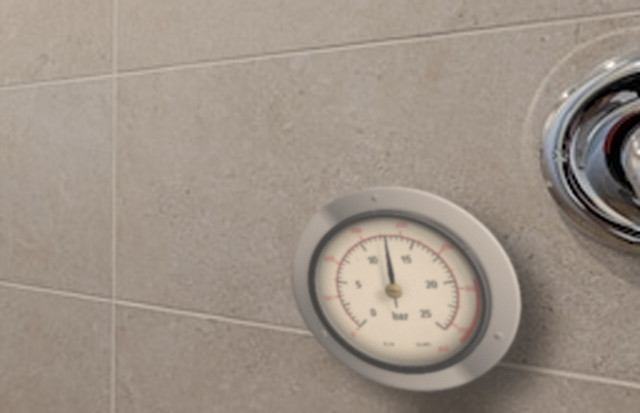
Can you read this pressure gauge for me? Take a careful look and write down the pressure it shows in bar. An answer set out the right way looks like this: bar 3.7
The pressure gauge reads bar 12.5
